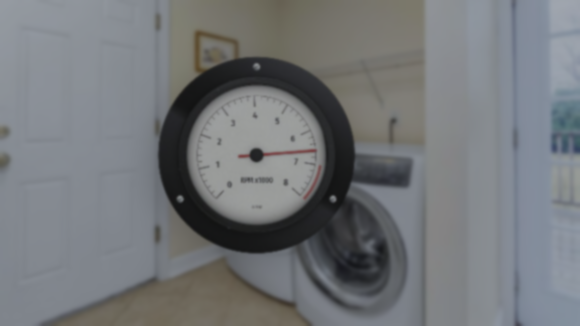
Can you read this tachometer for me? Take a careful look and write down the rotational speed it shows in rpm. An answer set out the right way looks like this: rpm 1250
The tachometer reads rpm 6600
